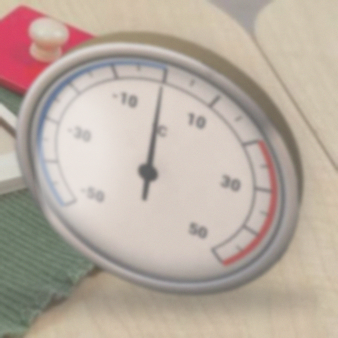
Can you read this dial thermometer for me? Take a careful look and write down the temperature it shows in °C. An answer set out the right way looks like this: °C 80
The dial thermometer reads °C 0
